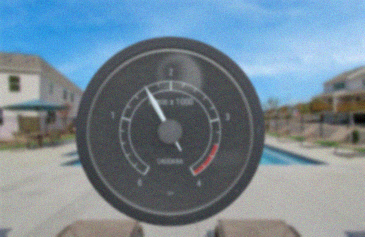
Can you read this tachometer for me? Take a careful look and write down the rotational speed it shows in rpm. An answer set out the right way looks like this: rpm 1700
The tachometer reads rpm 1600
